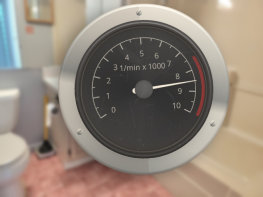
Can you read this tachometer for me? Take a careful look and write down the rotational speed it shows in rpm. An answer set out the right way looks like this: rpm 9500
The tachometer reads rpm 8500
